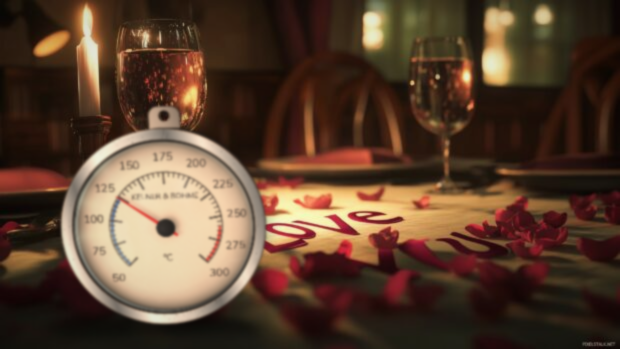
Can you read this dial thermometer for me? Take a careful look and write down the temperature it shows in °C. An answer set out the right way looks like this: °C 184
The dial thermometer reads °C 125
